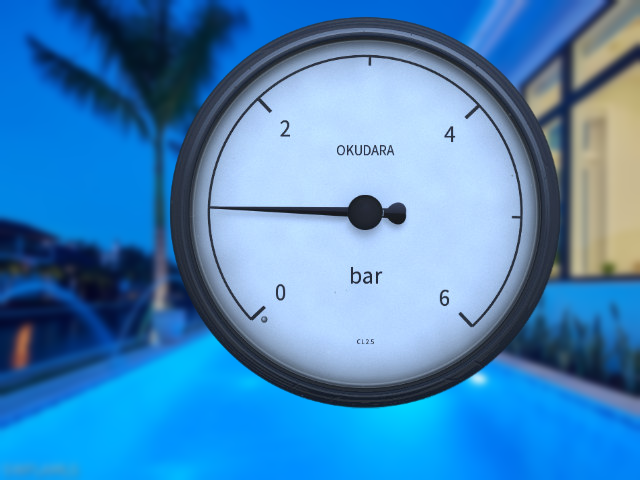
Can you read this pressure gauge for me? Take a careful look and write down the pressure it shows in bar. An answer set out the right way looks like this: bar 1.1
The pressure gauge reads bar 1
